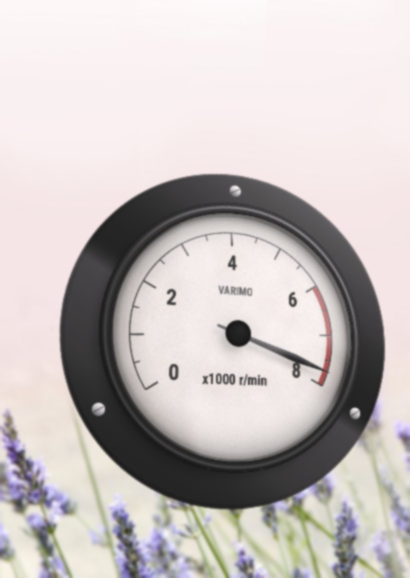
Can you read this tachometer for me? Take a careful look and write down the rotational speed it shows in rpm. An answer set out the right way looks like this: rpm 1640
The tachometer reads rpm 7750
